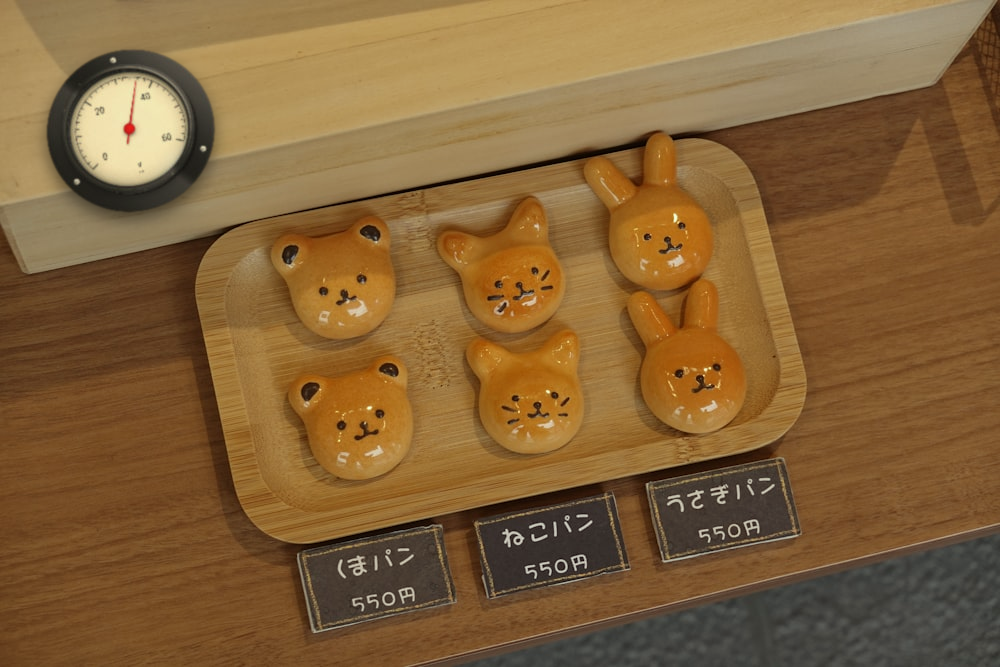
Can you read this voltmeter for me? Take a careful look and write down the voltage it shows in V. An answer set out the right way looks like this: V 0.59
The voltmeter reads V 36
